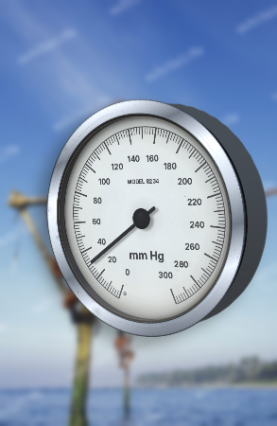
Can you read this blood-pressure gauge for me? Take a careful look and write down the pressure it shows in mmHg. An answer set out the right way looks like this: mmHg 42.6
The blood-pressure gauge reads mmHg 30
